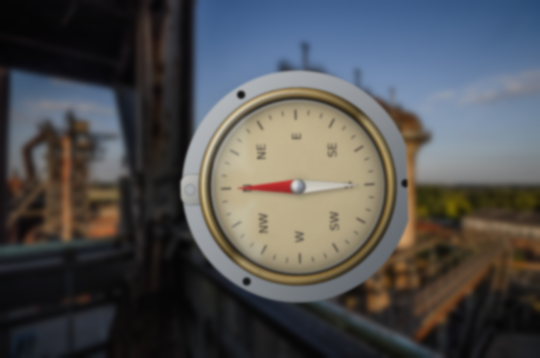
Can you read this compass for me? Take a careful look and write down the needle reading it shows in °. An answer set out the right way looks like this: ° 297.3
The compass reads ° 0
